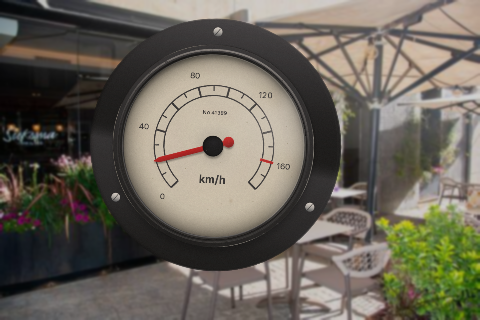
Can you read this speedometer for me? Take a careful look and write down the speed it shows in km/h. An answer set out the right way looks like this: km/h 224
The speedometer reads km/h 20
